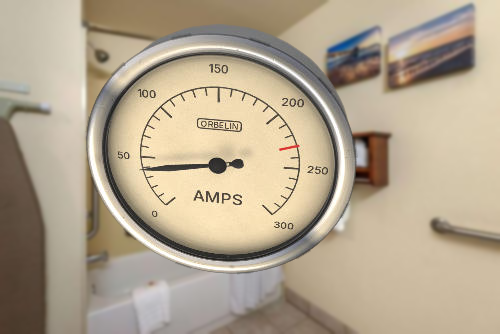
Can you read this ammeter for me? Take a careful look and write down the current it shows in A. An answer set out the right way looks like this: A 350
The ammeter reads A 40
